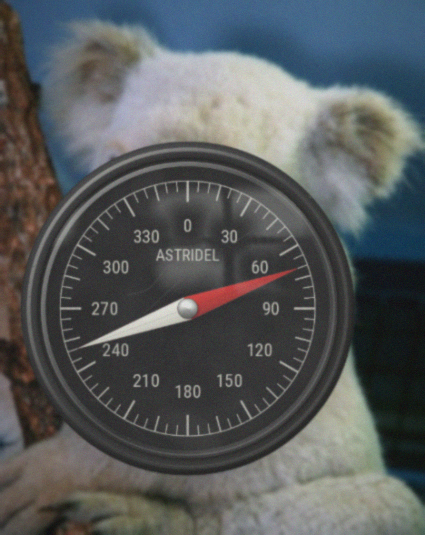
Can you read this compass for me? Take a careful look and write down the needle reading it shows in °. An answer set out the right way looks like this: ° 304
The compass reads ° 70
